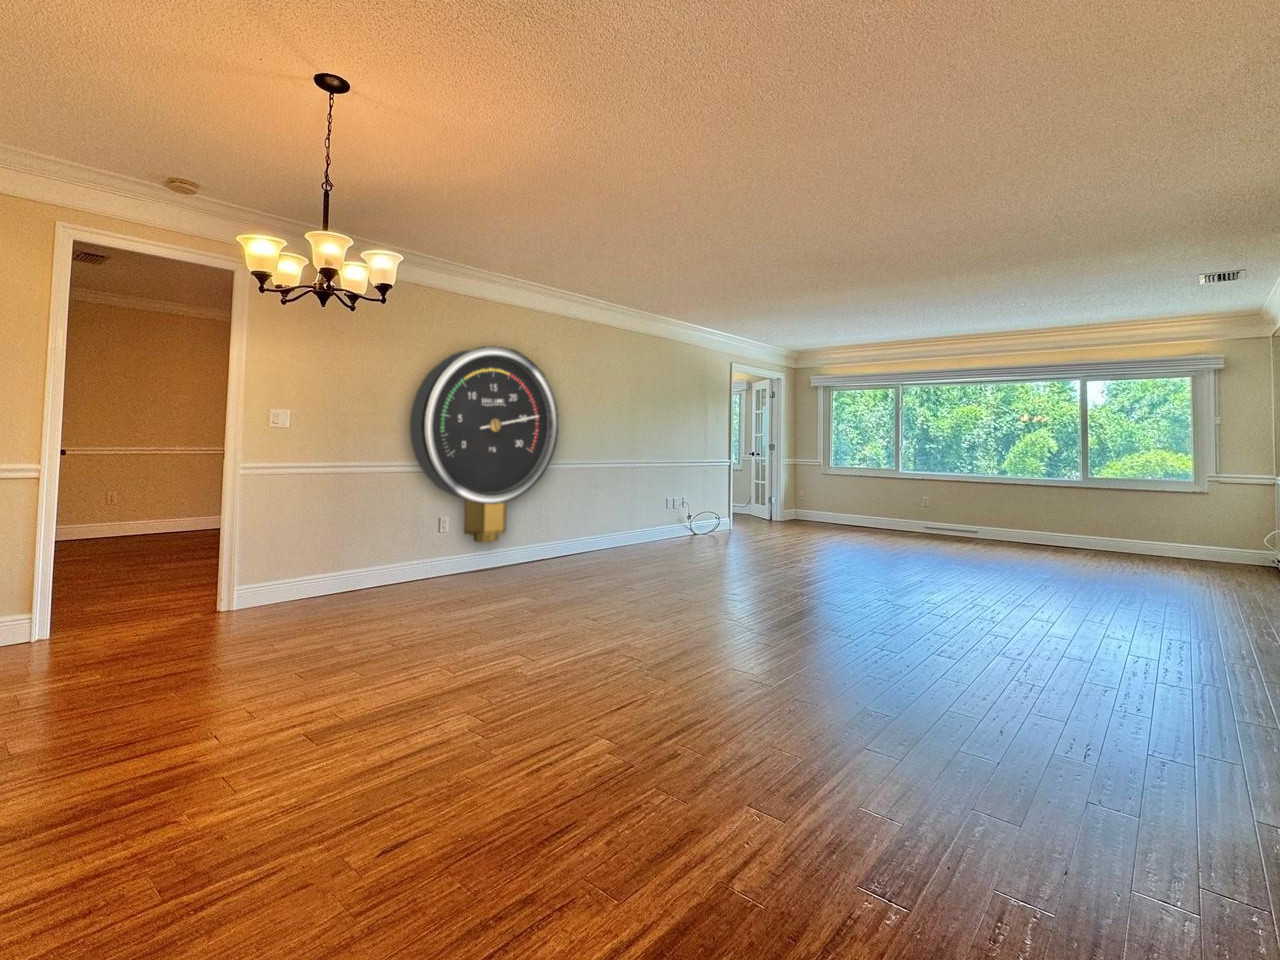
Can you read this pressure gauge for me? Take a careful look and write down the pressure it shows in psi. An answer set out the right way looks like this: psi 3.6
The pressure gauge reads psi 25
